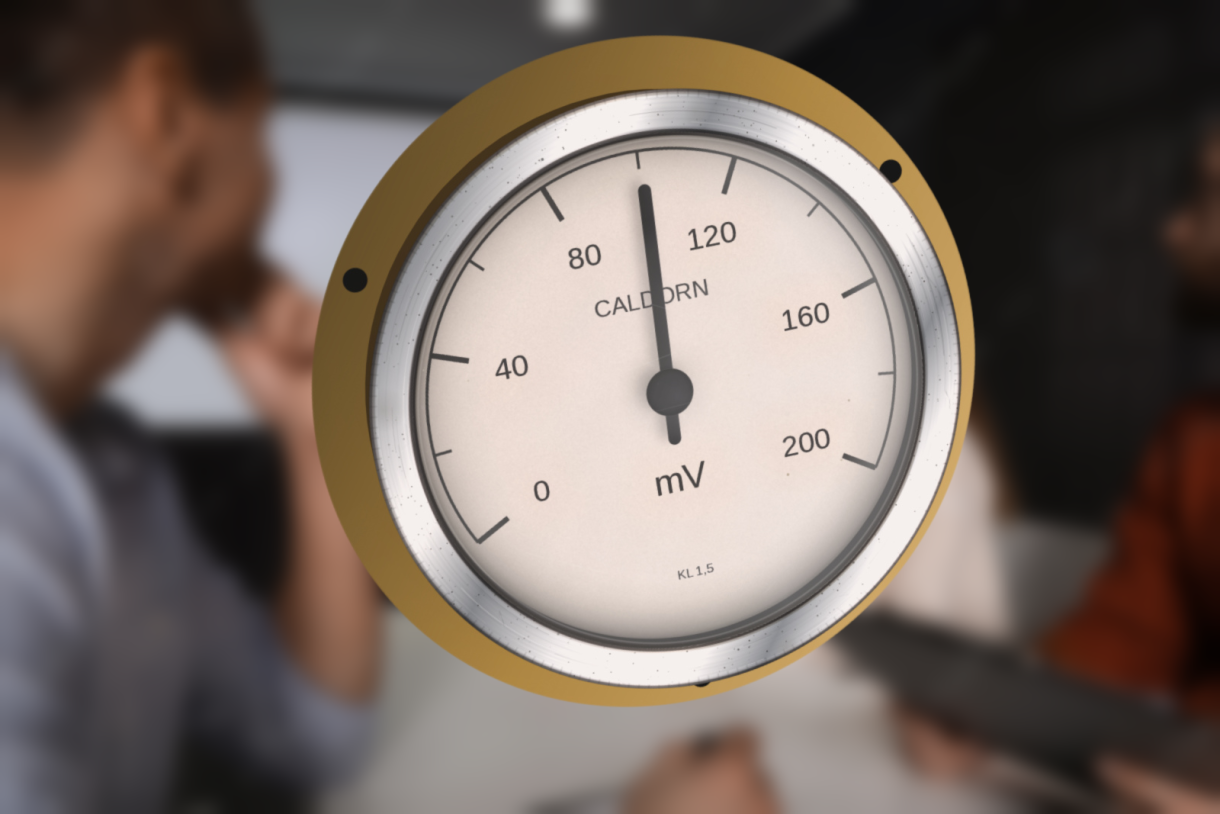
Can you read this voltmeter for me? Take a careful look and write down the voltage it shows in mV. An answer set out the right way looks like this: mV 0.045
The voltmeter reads mV 100
